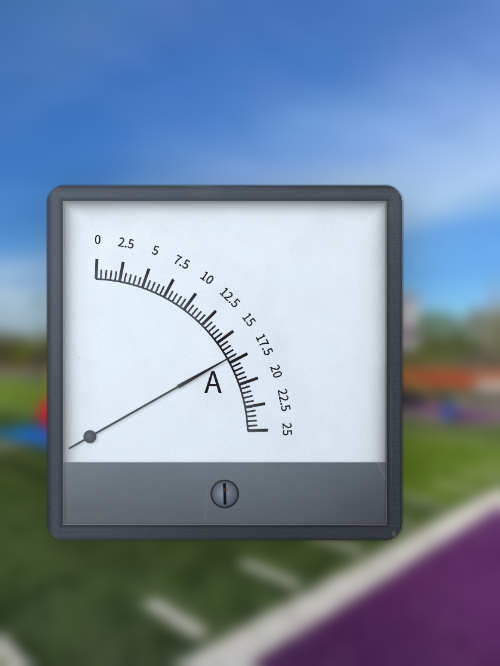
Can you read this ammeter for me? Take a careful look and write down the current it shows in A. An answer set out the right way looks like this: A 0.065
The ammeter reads A 17
